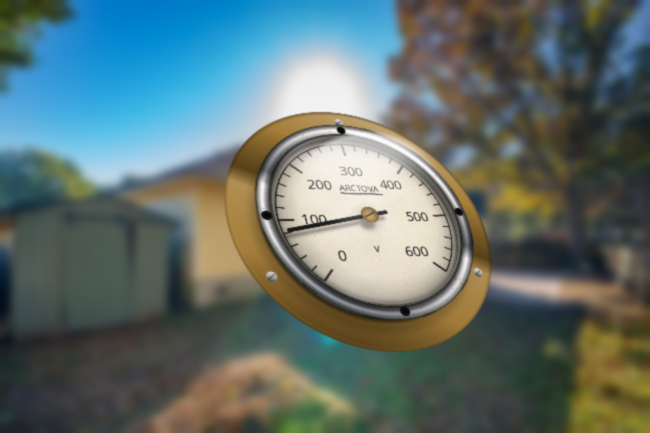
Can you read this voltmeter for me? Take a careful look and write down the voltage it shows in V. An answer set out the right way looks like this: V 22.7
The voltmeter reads V 80
